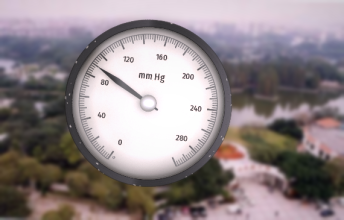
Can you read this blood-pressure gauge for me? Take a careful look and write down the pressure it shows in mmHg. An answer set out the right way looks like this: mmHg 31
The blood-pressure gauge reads mmHg 90
